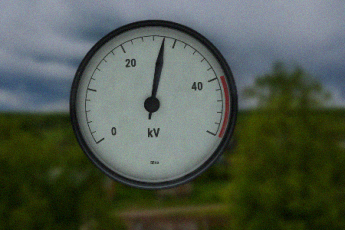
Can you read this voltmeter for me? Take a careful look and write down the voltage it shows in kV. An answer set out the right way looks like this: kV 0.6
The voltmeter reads kV 28
